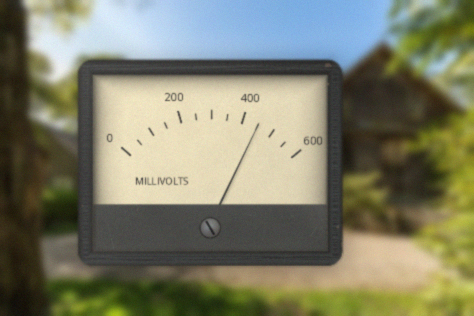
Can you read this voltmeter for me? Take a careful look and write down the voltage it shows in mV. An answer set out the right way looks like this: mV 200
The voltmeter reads mV 450
